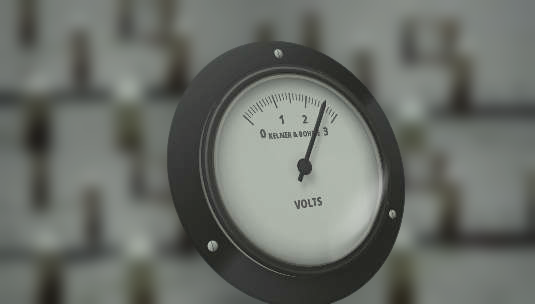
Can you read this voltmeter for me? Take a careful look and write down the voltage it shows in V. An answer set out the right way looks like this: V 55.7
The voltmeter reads V 2.5
